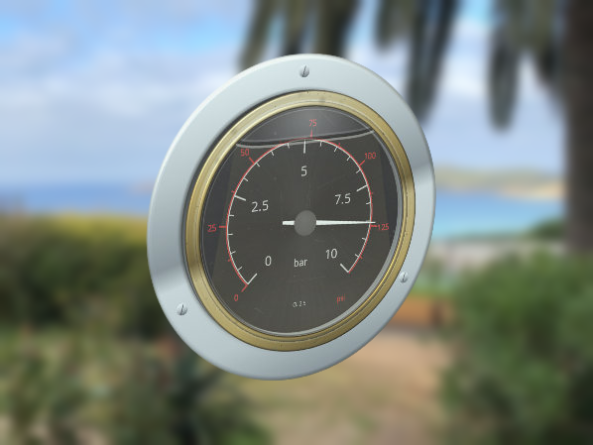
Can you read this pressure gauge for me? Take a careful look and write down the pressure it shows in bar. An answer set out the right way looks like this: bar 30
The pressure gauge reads bar 8.5
